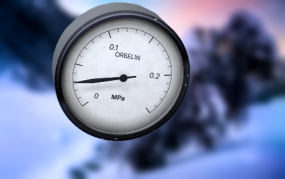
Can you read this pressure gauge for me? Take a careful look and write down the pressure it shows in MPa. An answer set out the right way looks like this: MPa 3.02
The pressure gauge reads MPa 0.03
